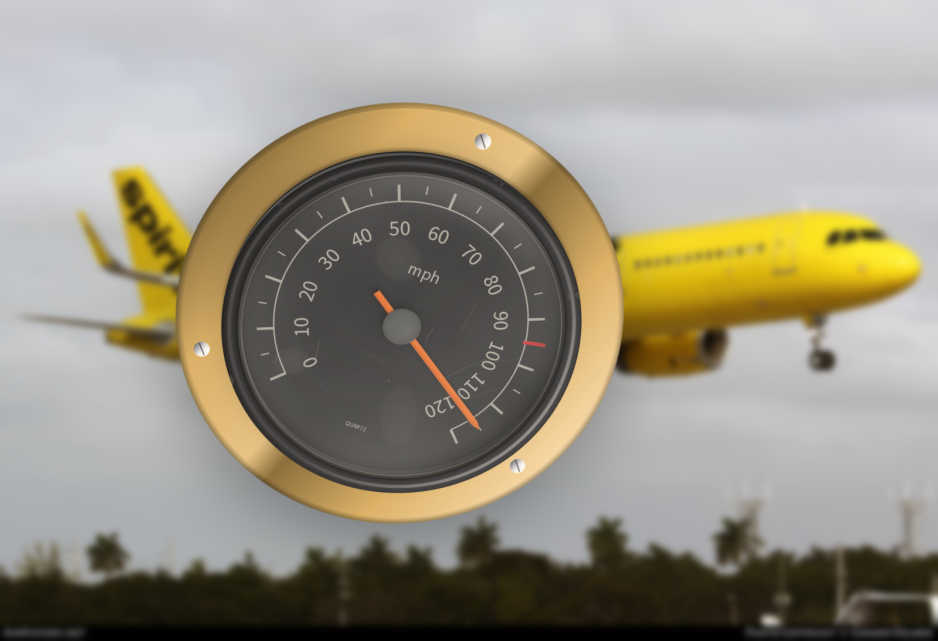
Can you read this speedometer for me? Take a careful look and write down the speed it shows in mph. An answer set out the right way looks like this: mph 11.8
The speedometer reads mph 115
